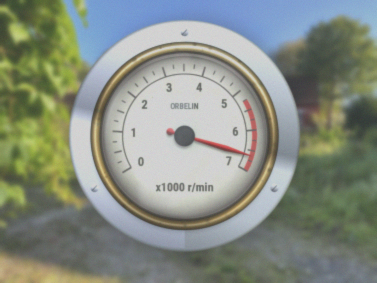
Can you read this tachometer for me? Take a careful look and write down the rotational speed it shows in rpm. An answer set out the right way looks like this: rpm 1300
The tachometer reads rpm 6625
